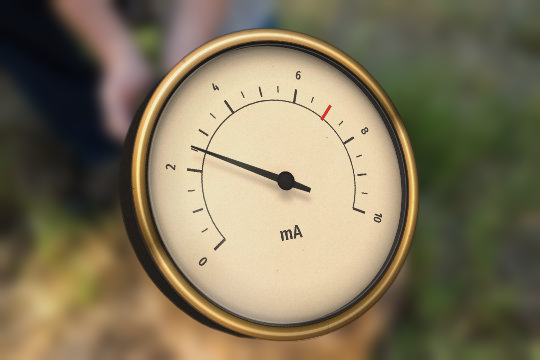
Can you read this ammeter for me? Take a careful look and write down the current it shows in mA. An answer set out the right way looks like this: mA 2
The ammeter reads mA 2.5
